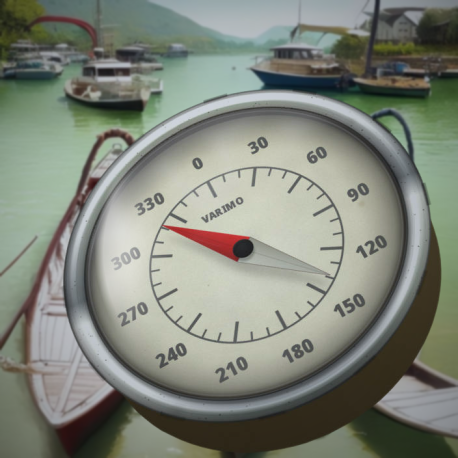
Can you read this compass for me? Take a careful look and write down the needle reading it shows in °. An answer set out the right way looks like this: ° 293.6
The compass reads ° 320
